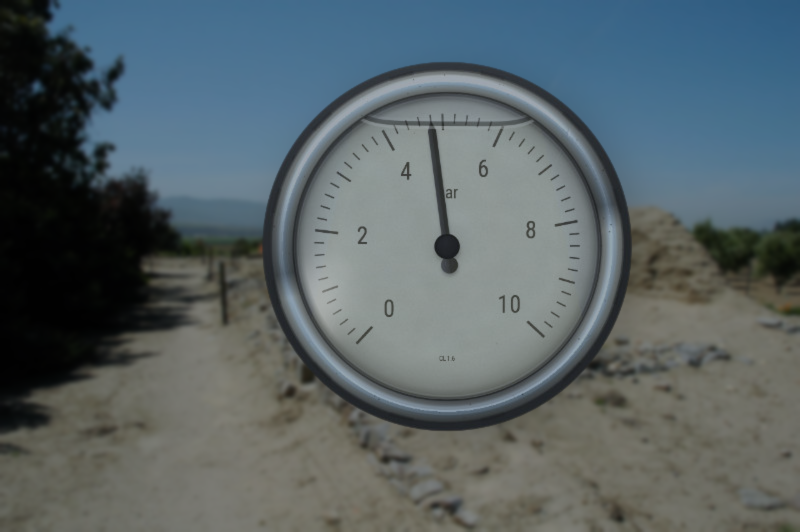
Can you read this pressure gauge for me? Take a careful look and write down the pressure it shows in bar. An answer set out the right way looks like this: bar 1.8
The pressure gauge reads bar 4.8
